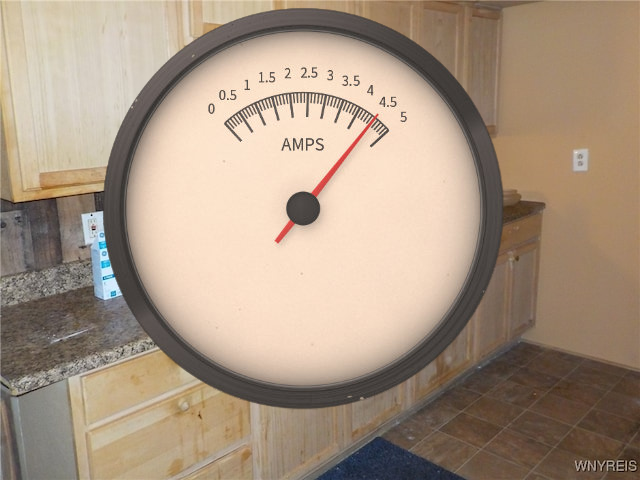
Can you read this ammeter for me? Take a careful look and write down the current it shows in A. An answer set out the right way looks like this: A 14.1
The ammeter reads A 4.5
